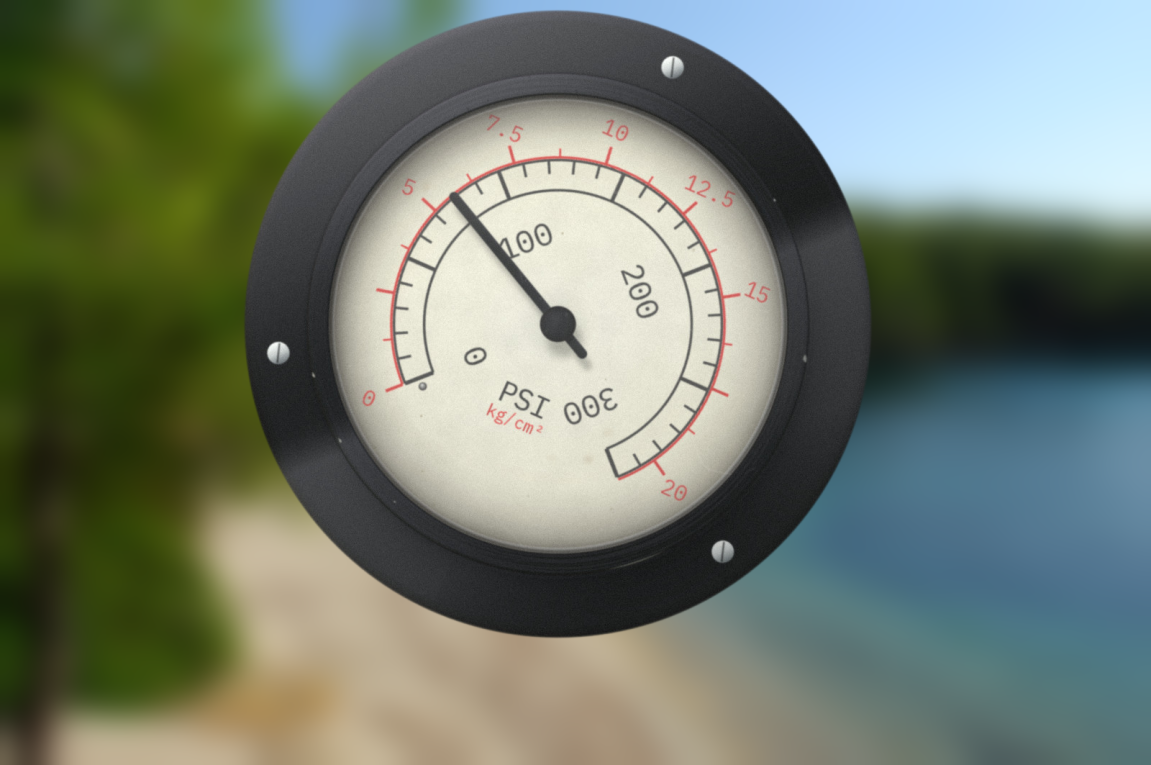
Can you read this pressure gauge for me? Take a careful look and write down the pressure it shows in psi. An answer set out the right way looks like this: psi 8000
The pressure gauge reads psi 80
